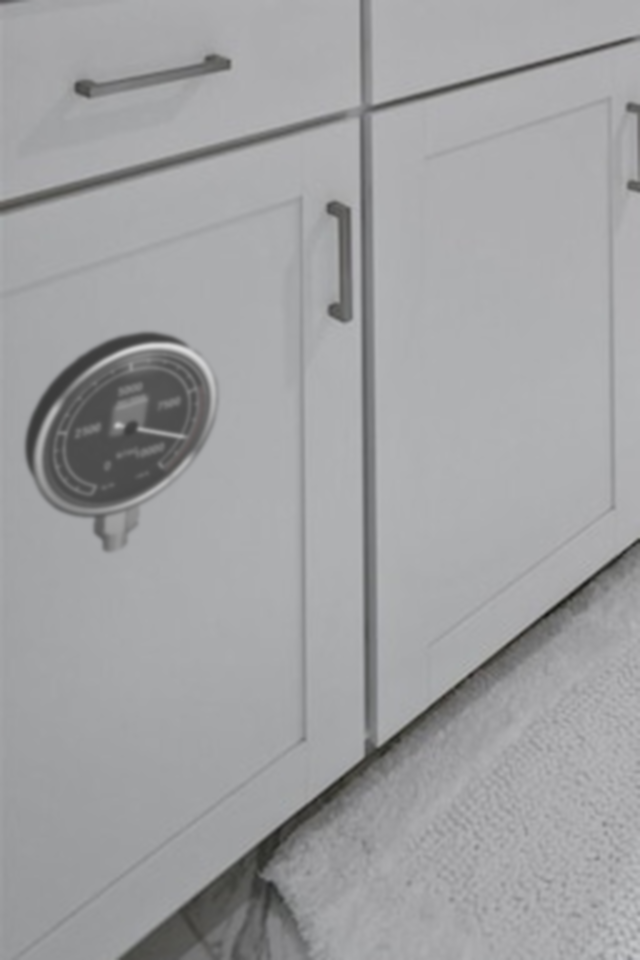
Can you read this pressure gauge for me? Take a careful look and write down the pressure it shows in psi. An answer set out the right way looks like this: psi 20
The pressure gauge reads psi 9000
